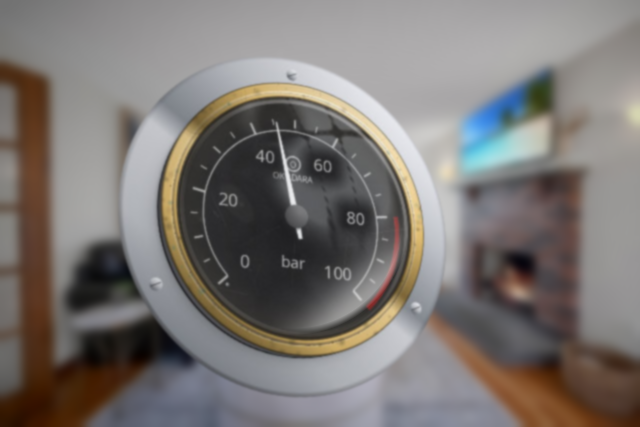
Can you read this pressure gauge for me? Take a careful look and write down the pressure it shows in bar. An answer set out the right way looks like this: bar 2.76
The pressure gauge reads bar 45
